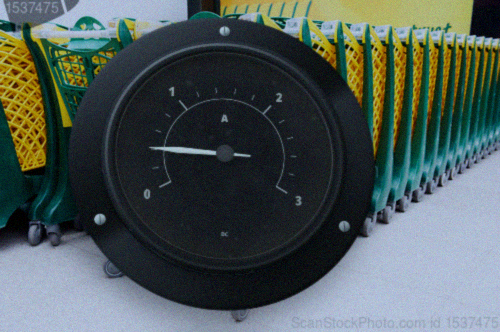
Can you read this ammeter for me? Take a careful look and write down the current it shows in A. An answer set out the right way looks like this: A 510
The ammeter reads A 0.4
